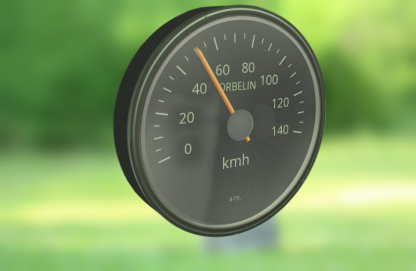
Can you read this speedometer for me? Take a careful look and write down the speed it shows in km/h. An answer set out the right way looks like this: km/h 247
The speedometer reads km/h 50
